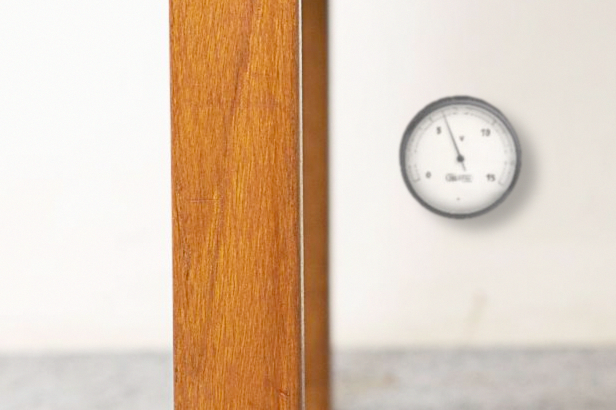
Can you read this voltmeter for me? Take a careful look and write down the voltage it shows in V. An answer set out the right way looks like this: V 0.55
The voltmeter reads V 6
